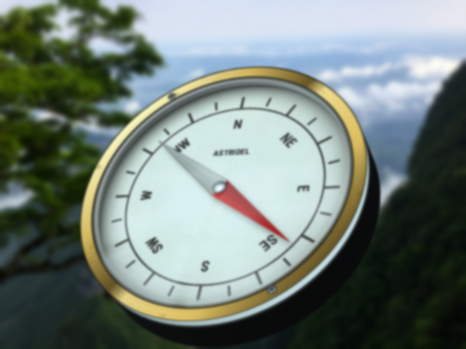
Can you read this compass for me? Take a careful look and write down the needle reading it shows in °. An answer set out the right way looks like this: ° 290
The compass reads ° 127.5
